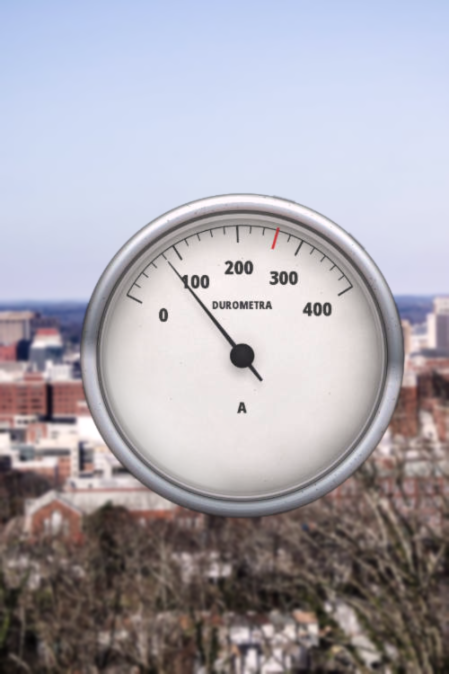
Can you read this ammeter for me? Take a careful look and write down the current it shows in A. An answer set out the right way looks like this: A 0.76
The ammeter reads A 80
